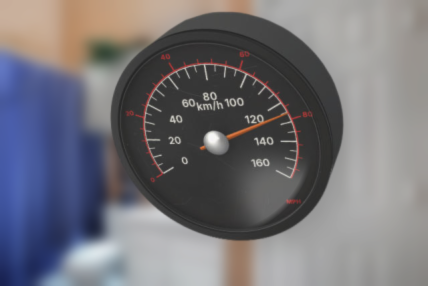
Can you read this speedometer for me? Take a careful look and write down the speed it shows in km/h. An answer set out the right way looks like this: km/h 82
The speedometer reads km/h 125
